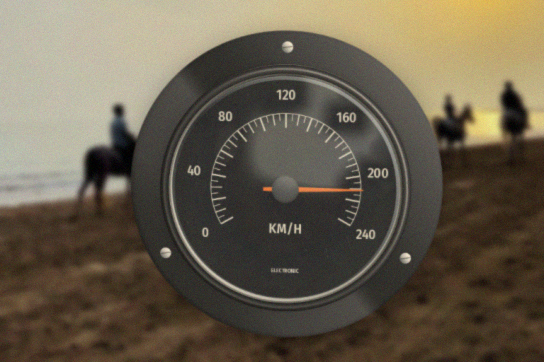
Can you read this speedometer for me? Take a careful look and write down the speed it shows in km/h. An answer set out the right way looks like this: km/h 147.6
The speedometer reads km/h 210
